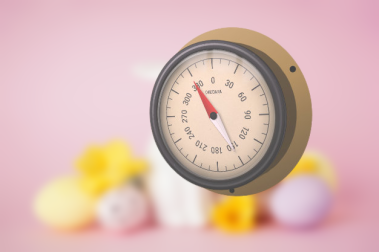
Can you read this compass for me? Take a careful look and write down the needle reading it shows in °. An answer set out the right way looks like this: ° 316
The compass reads ° 330
